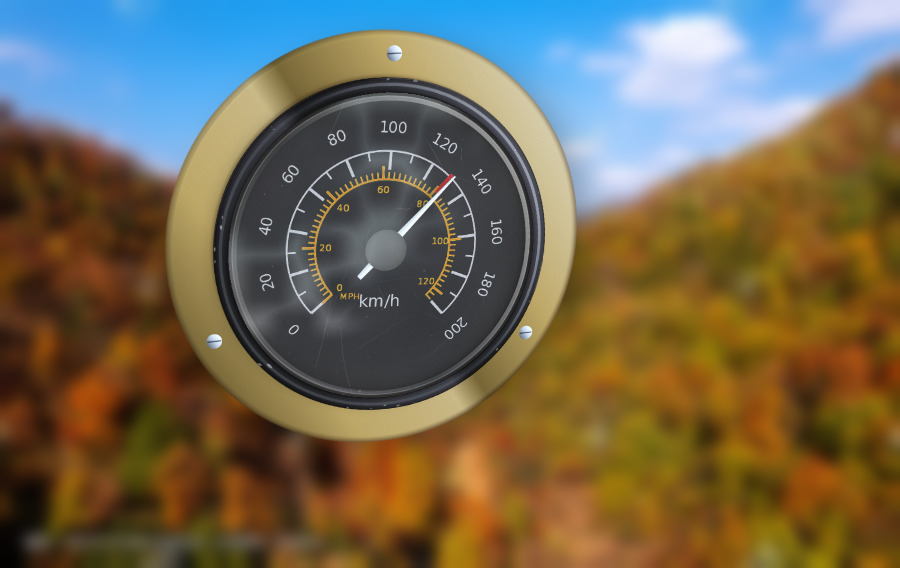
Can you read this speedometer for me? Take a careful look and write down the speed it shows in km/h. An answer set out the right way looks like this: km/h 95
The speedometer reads km/h 130
